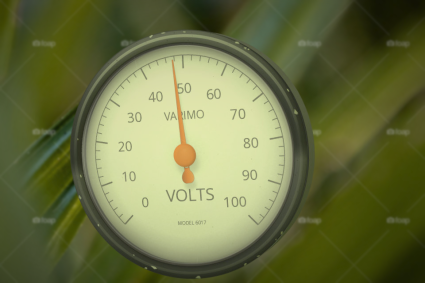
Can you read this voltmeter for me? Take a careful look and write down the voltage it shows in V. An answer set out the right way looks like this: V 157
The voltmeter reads V 48
